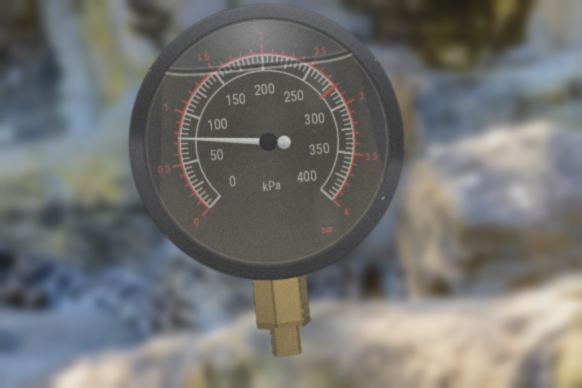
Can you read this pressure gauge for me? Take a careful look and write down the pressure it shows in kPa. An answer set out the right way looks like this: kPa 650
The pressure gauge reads kPa 75
